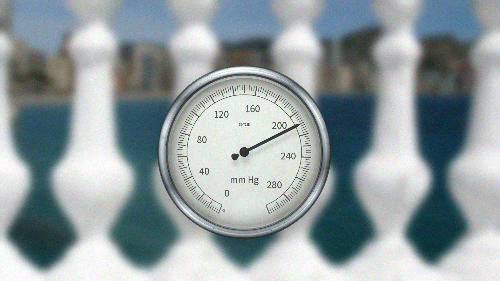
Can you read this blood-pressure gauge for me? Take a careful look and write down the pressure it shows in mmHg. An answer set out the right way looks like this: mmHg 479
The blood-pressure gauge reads mmHg 210
